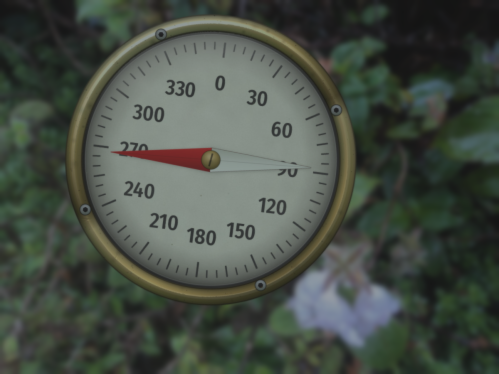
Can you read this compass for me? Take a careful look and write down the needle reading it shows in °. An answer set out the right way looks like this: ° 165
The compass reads ° 267.5
